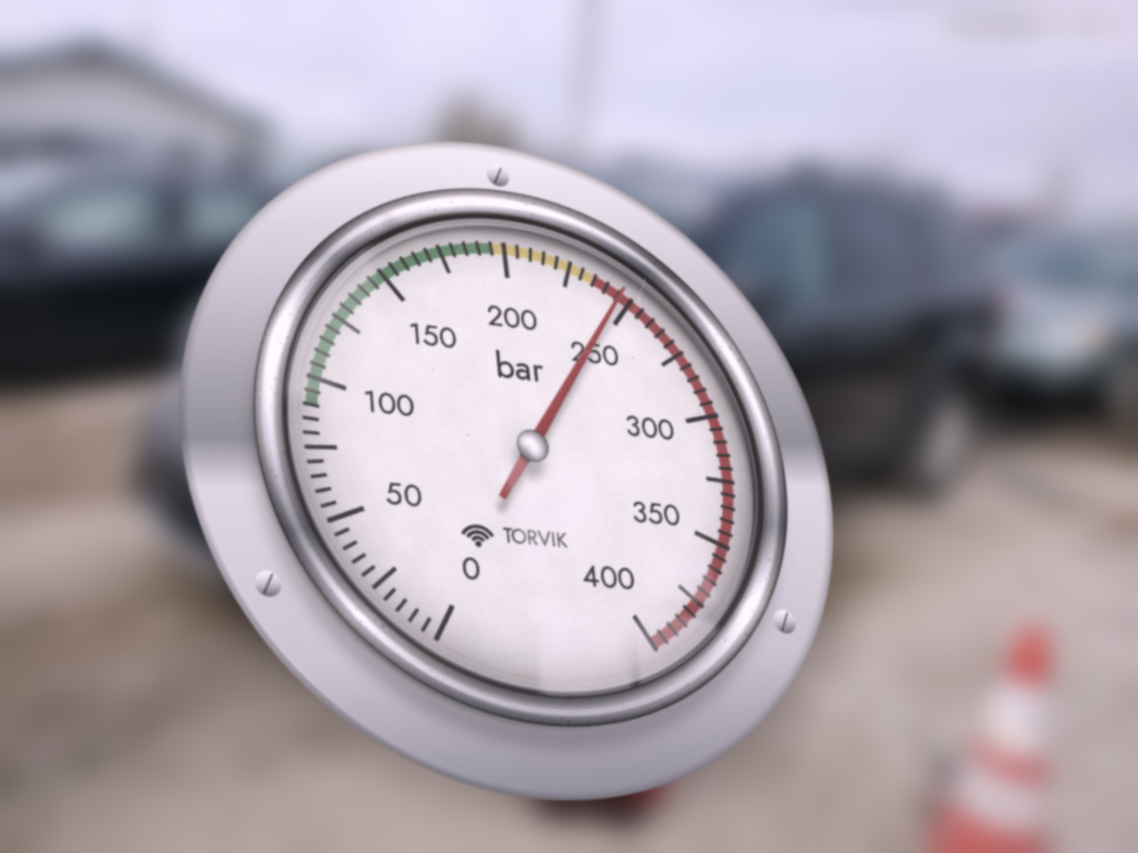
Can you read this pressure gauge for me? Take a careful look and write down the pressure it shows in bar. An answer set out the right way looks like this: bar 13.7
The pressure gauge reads bar 245
